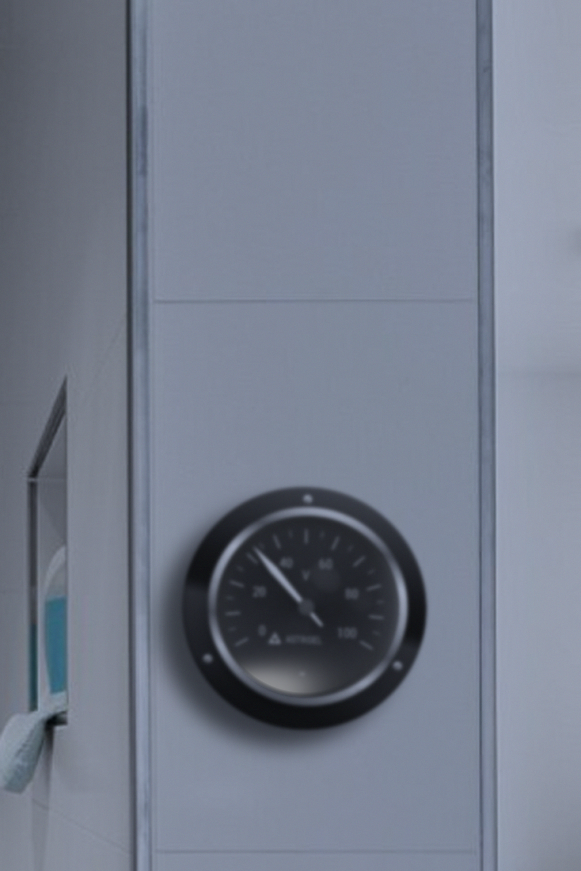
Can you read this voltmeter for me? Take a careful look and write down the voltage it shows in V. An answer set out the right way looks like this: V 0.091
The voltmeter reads V 32.5
